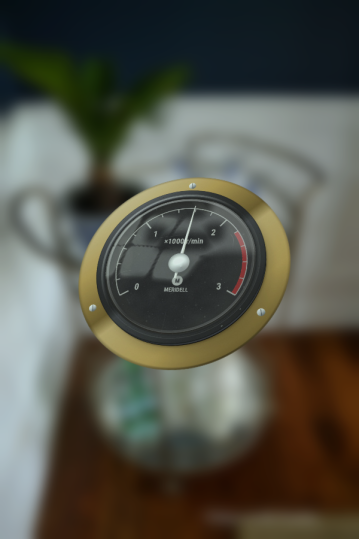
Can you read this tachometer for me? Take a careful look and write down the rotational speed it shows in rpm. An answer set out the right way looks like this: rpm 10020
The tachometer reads rpm 1600
